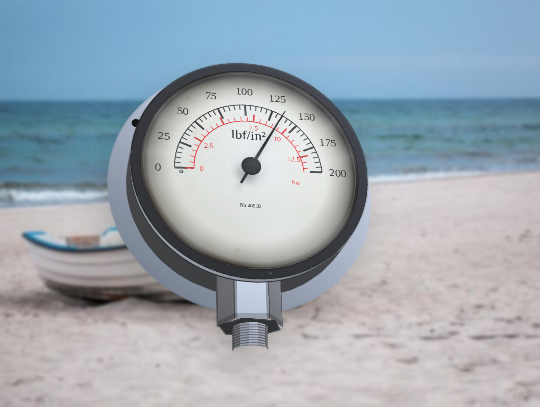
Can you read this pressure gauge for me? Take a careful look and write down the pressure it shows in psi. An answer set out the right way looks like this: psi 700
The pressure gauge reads psi 135
